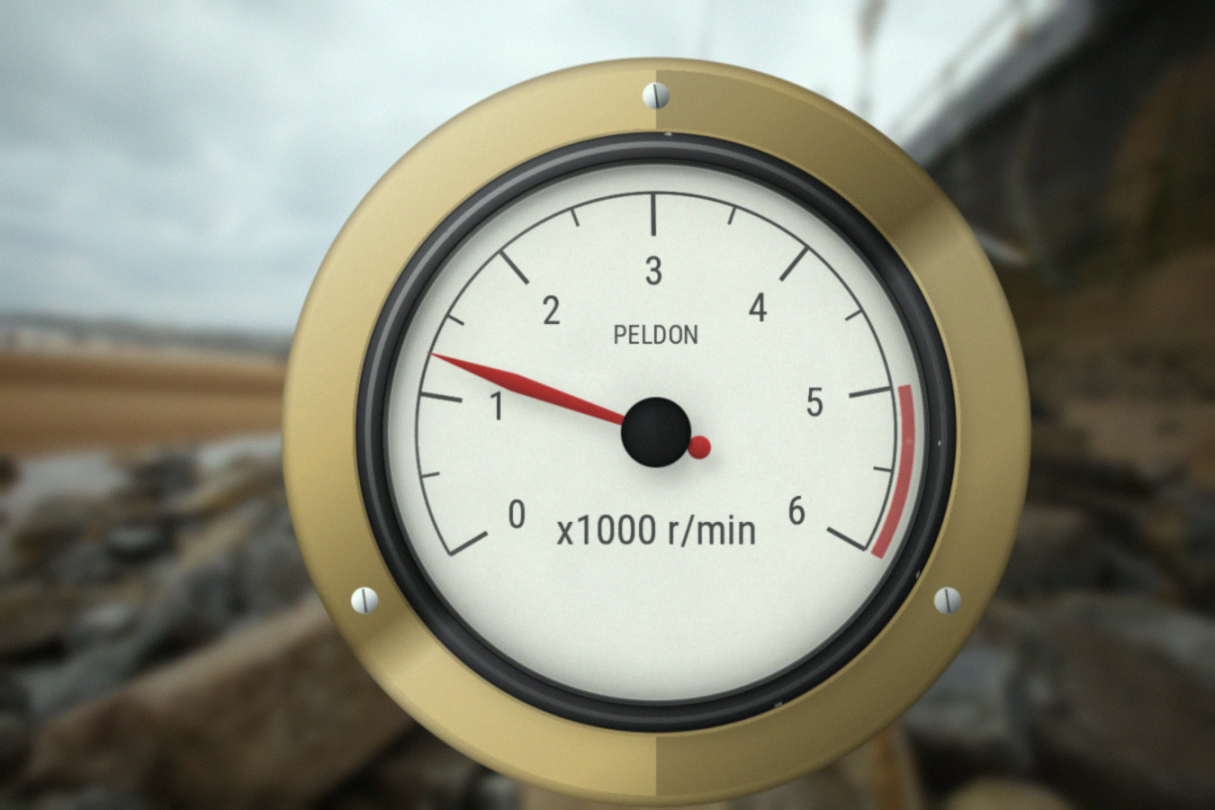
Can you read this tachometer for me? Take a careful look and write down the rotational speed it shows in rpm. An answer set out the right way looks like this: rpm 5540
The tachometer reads rpm 1250
